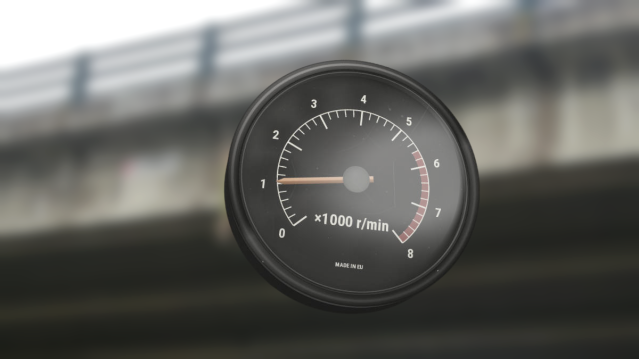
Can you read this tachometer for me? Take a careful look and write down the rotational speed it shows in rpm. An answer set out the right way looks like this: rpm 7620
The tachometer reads rpm 1000
